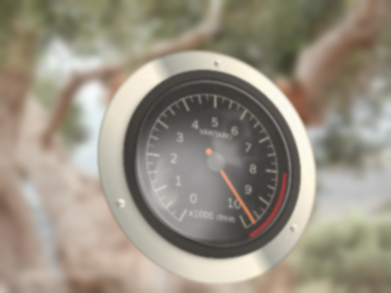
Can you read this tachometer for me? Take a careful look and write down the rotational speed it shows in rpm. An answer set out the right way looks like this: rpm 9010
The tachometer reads rpm 9750
